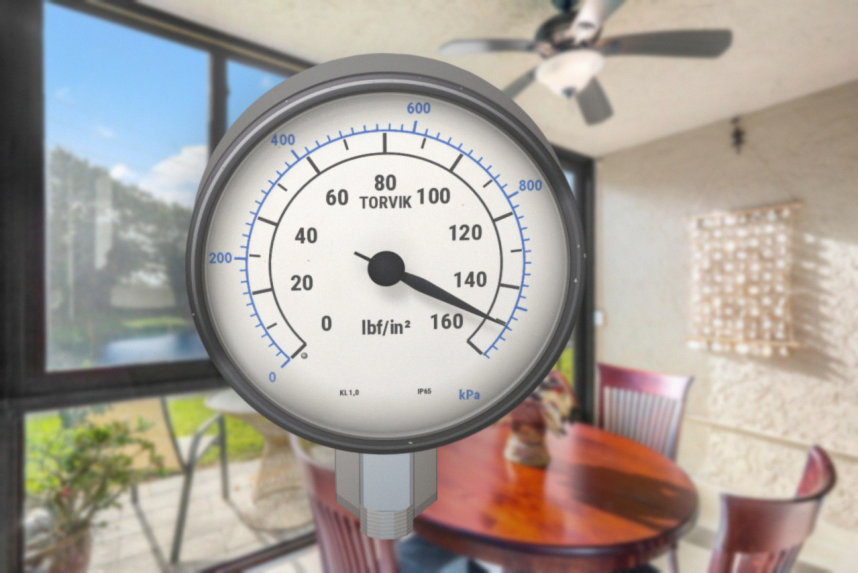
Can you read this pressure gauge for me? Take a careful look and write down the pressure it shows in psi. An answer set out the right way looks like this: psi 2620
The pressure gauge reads psi 150
